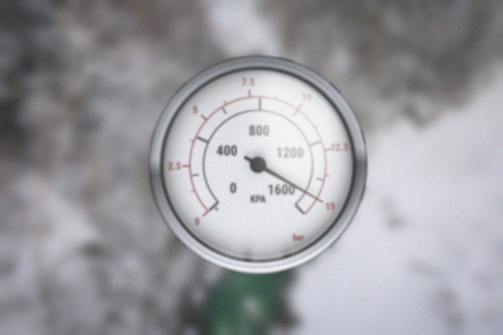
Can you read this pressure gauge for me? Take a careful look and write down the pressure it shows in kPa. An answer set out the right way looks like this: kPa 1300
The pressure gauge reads kPa 1500
